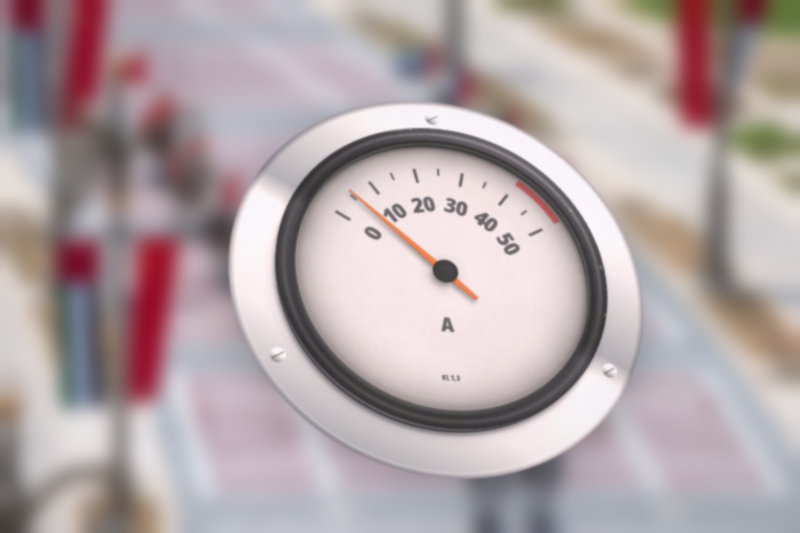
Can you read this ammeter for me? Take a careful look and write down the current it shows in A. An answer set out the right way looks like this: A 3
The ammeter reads A 5
